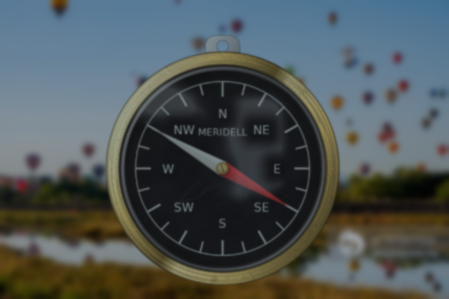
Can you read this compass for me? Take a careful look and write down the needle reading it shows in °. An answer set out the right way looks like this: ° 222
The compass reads ° 120
